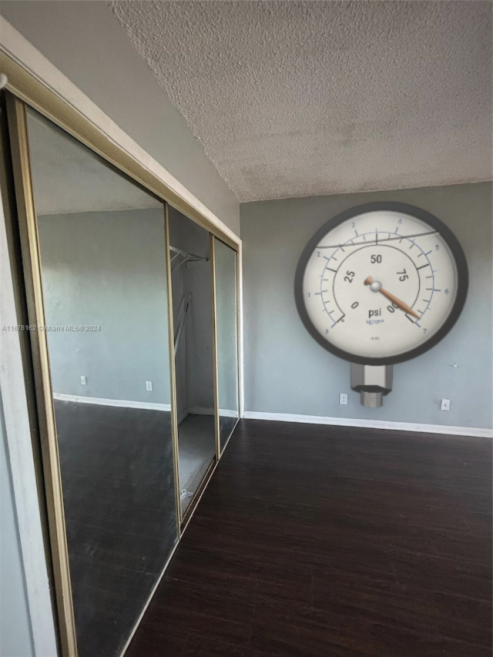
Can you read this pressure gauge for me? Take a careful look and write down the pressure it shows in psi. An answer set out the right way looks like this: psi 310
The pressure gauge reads psi 97.5
